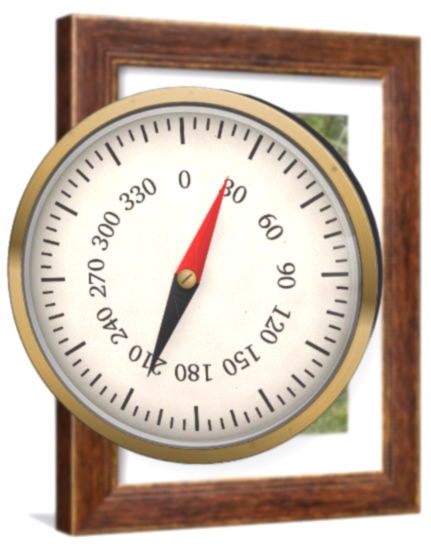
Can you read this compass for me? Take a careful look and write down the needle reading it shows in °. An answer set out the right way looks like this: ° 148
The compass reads ° 25
